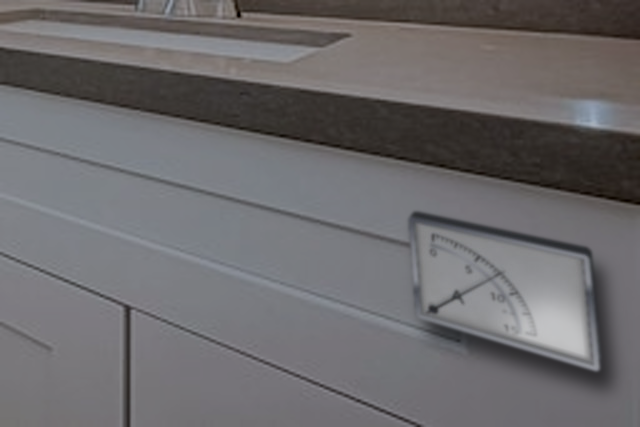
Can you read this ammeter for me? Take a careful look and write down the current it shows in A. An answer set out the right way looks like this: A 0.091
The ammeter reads A 7.5
